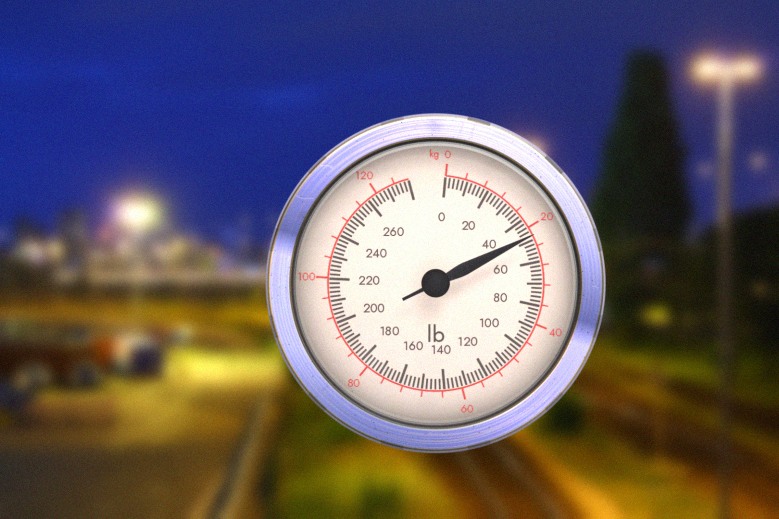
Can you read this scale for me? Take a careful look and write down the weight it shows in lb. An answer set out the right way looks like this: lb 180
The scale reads lb 48
